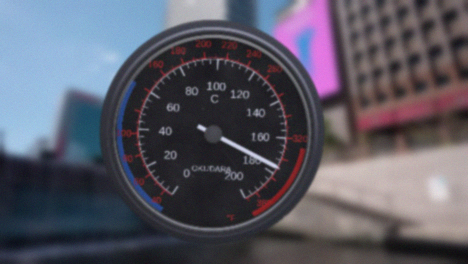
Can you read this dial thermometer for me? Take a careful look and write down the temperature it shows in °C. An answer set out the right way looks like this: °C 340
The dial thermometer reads °C 176
